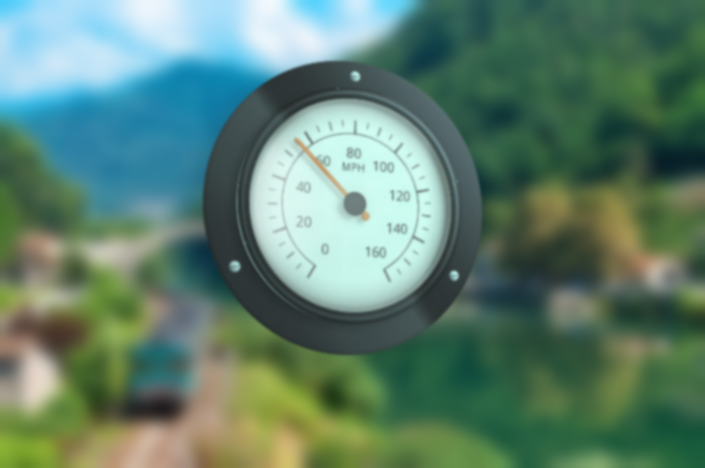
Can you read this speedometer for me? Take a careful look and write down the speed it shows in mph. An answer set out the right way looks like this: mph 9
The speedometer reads mph 55
